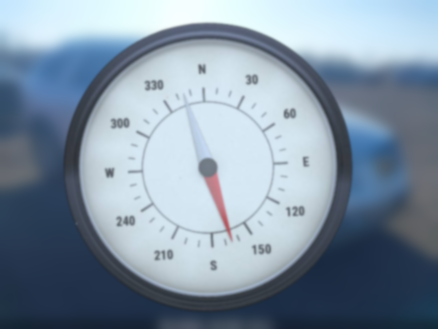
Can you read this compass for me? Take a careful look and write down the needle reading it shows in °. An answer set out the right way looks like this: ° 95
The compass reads ° 165
